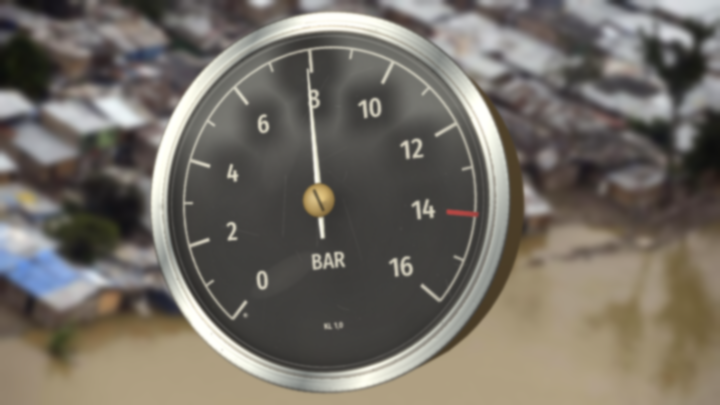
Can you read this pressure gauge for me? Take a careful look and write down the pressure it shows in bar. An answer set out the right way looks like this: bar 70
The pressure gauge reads bar 8
